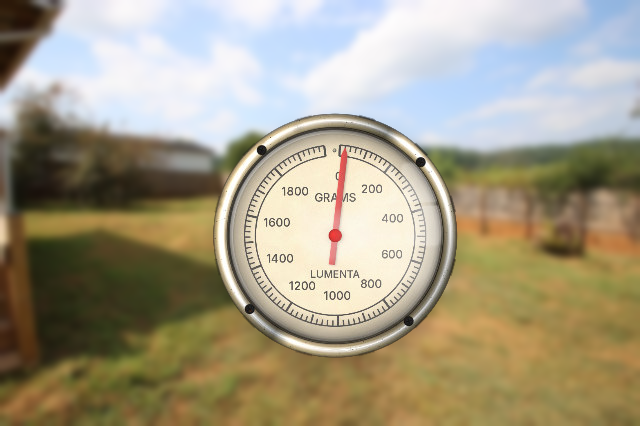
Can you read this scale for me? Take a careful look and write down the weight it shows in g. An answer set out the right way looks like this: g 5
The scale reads g 20
